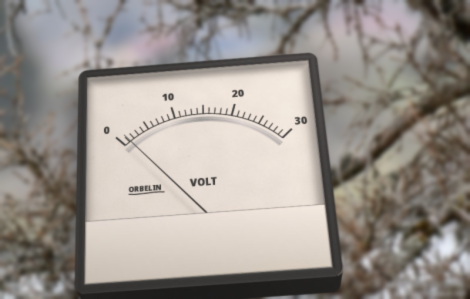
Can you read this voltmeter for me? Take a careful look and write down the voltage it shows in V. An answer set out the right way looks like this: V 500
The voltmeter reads V 1
